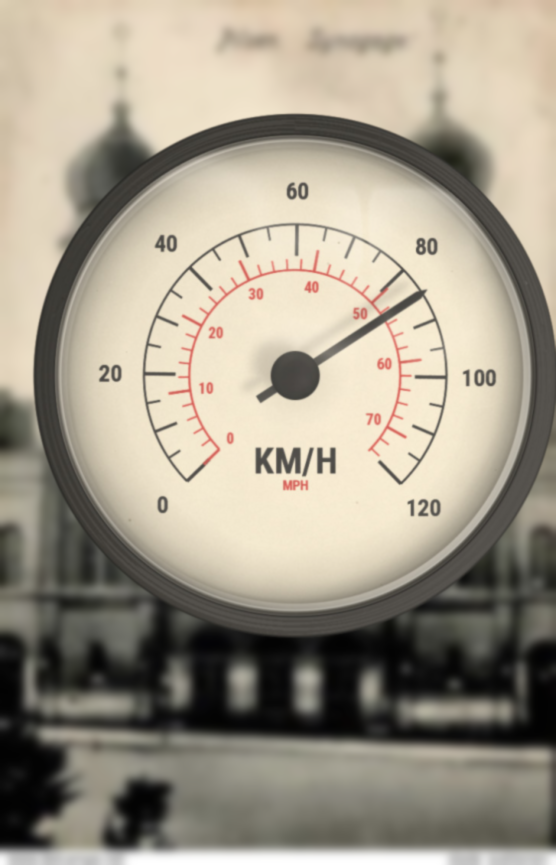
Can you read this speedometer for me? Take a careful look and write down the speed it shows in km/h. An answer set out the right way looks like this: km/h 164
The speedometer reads km/h 85
